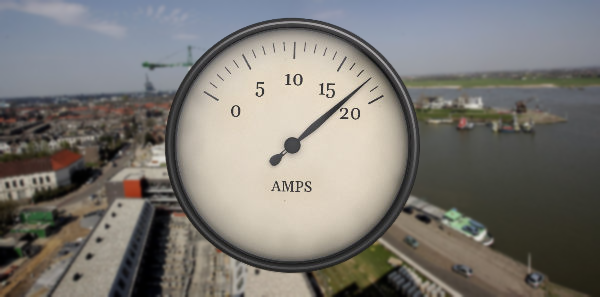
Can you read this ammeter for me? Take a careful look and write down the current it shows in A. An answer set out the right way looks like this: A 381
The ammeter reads A 18
